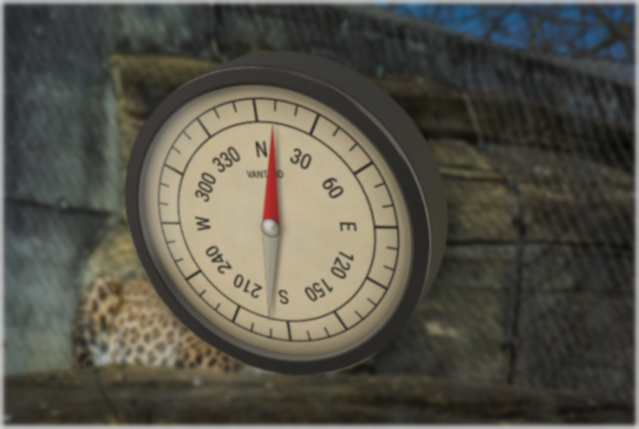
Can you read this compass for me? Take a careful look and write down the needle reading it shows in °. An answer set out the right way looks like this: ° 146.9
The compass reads ° 10
